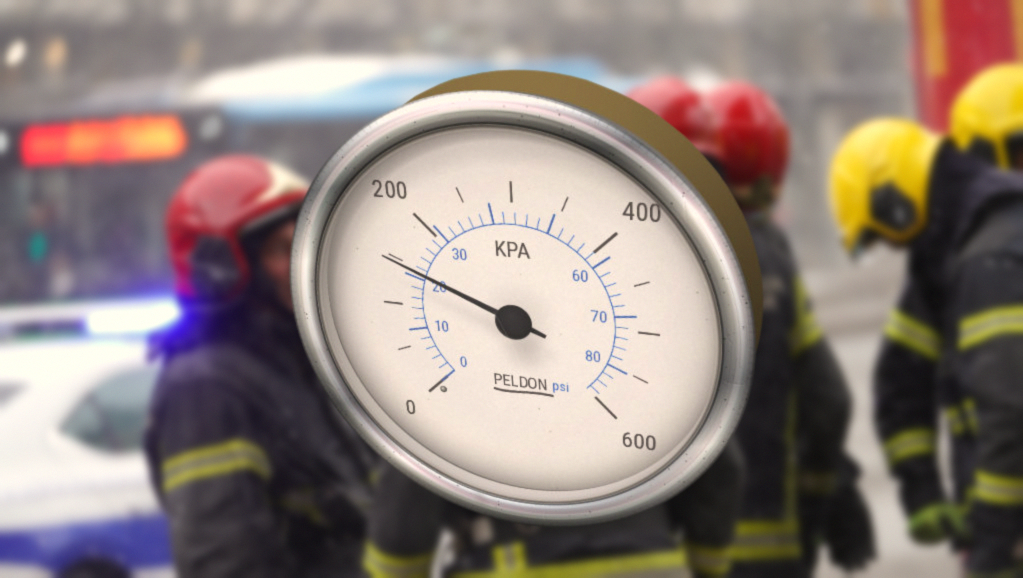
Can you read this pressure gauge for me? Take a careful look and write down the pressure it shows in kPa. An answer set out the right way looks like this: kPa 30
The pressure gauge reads kPa 150
